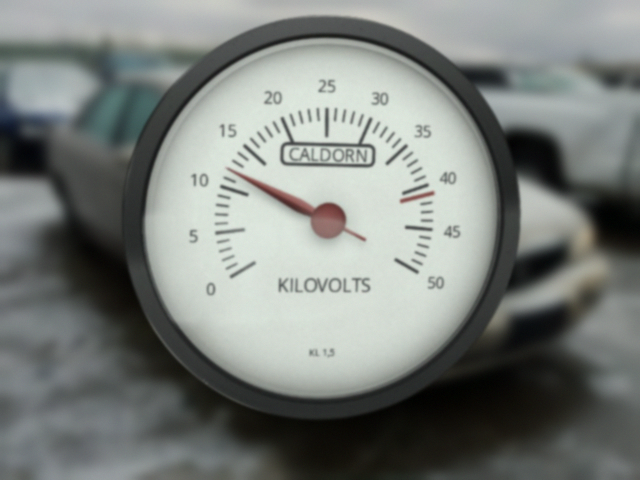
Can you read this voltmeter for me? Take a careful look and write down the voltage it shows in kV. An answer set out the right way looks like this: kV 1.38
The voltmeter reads kV 12
